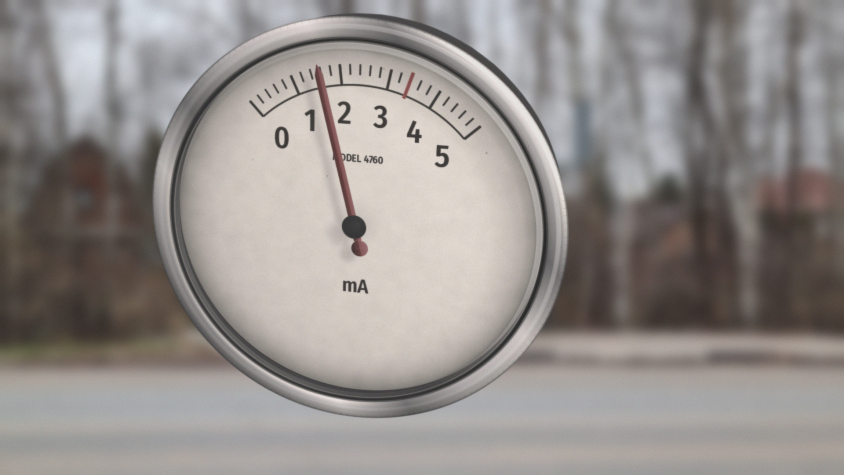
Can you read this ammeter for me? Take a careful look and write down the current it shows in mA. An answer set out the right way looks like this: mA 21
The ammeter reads mA 1.6
